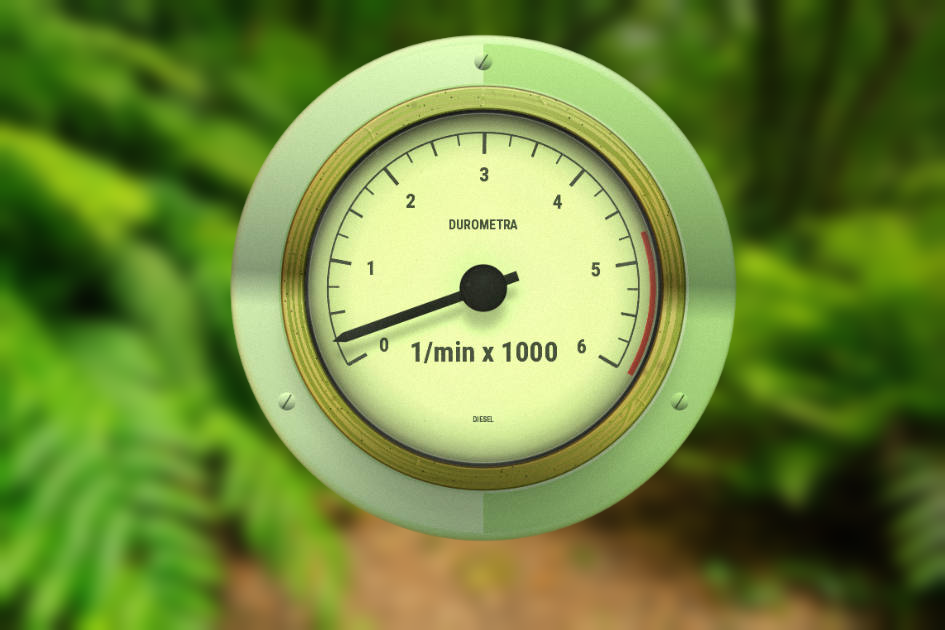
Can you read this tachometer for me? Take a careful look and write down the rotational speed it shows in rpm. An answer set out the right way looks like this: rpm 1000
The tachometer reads rpm 250
